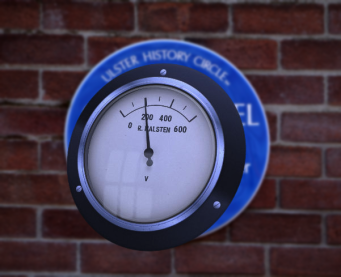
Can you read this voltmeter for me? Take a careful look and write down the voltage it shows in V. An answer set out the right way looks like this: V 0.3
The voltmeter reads V 200
